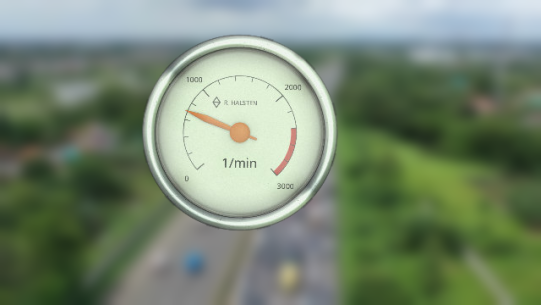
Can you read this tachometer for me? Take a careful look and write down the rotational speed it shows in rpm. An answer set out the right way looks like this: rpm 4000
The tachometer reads rpm 700
